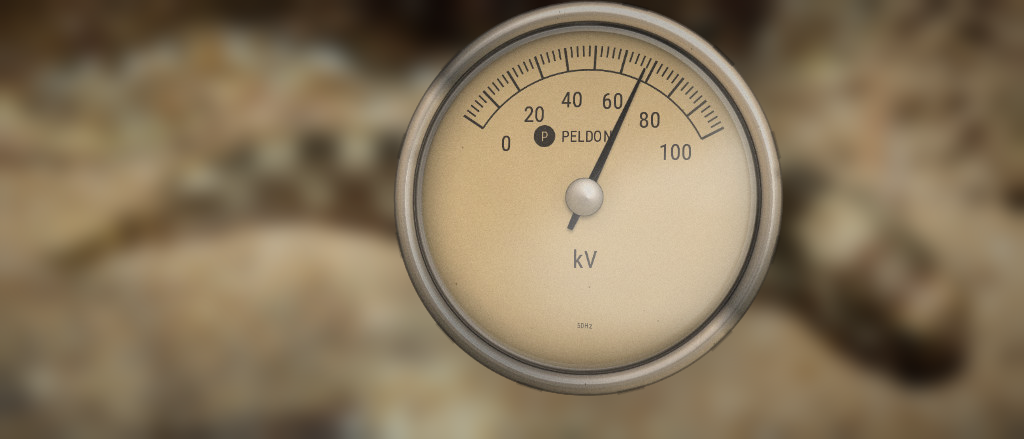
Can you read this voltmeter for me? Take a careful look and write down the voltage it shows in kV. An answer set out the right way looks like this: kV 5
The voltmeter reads kV 68
